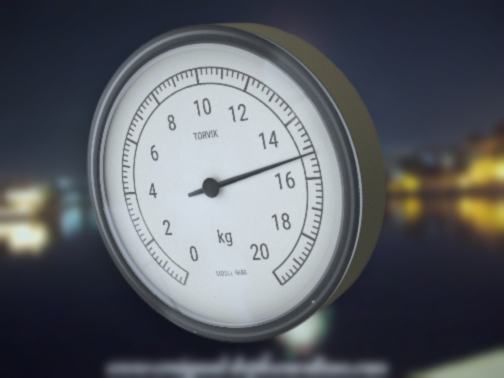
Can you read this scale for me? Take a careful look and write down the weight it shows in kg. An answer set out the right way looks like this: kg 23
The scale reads kg 15.2
